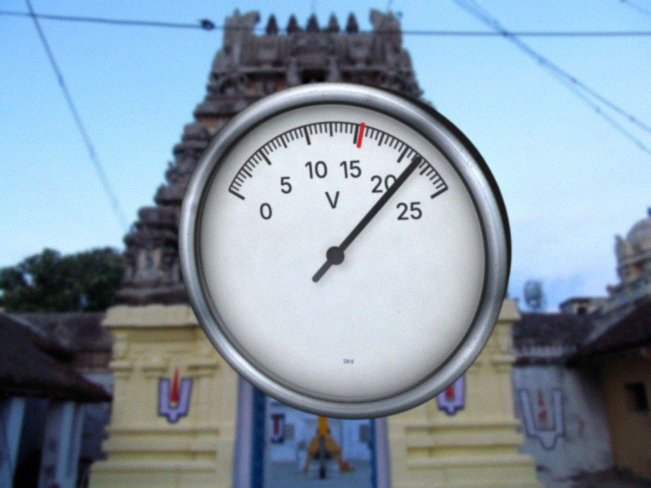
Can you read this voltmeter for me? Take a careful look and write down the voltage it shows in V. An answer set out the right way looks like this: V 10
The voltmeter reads V 21.5
